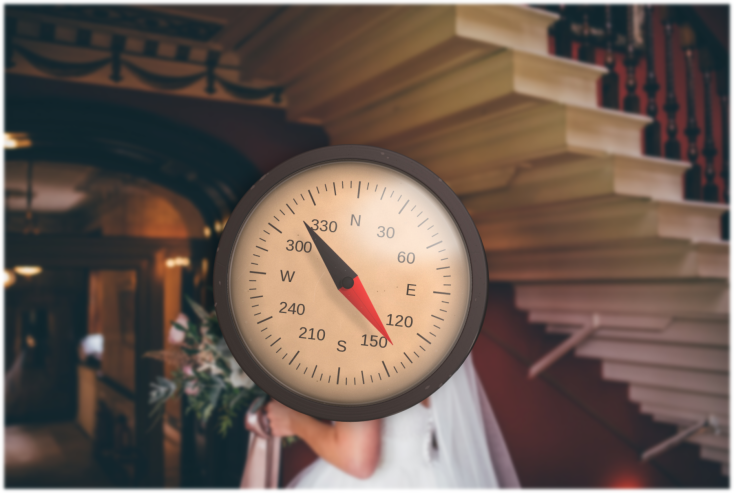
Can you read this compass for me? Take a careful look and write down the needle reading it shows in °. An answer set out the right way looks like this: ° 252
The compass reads ° 137.5
